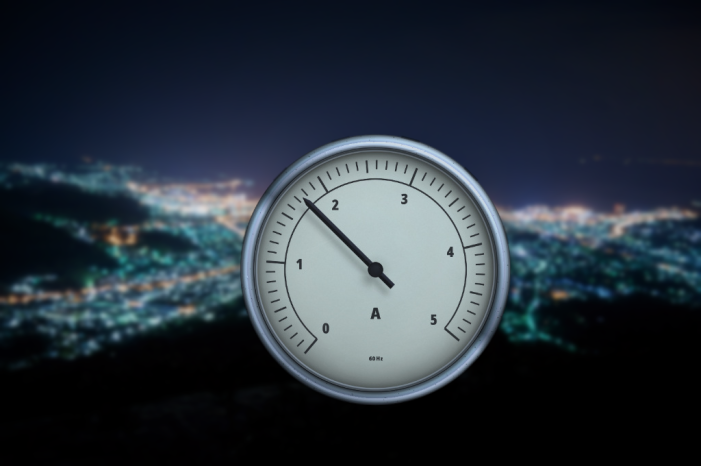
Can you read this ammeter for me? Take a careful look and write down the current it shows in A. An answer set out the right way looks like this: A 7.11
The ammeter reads A 1.75
